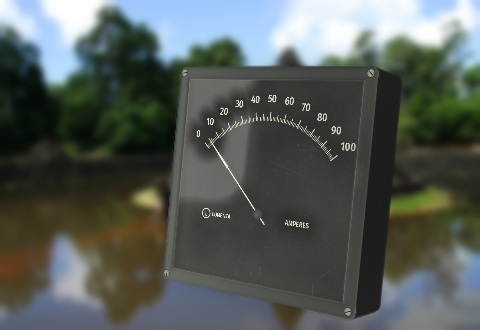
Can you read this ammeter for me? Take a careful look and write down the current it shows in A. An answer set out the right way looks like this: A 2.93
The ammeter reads A 5
